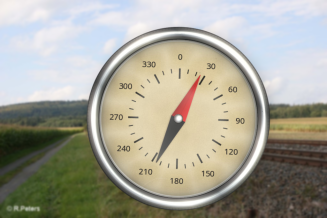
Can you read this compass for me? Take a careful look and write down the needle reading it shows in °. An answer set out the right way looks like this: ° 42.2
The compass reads ° 25
